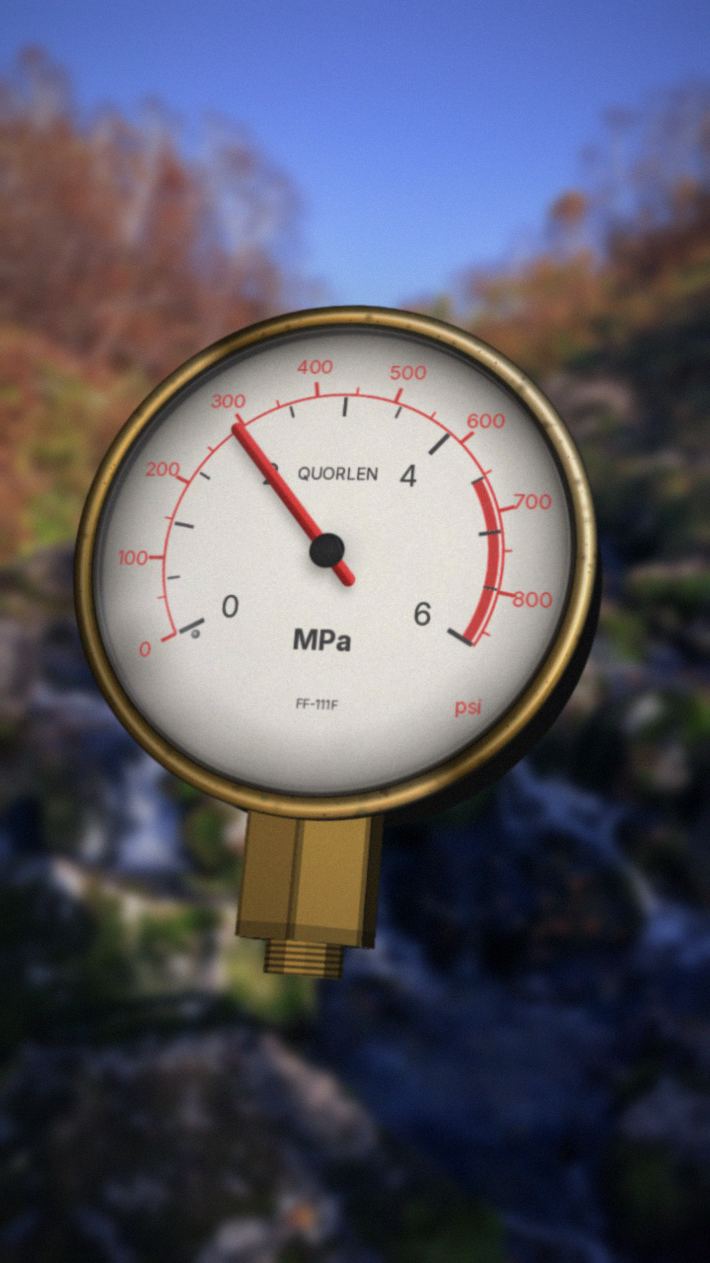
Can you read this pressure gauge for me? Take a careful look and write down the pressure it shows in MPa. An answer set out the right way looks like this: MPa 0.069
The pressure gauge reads MPa 2
